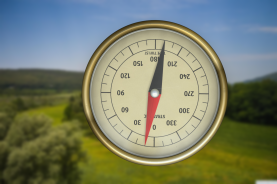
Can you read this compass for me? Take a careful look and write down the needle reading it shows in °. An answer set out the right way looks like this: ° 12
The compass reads ° 10
